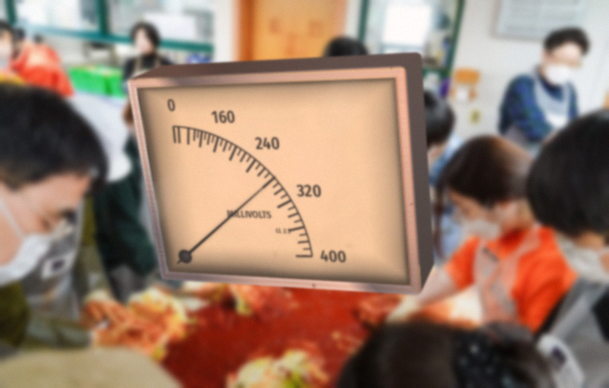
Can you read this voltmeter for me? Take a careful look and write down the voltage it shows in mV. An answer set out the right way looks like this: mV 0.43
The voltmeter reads mV 280
